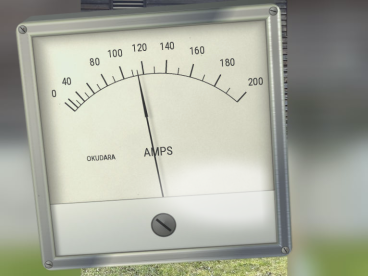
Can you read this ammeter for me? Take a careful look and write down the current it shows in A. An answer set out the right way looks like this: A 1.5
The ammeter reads A 115
